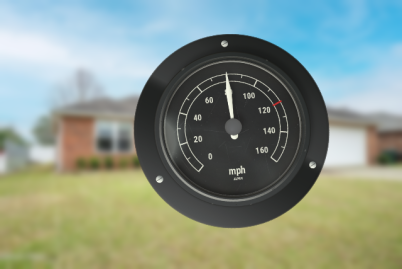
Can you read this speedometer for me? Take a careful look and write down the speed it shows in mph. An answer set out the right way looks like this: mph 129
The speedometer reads mph 80
